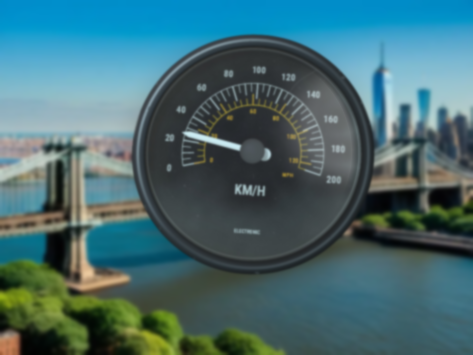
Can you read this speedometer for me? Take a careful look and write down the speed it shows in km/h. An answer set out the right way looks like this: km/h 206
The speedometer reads km/h 25
